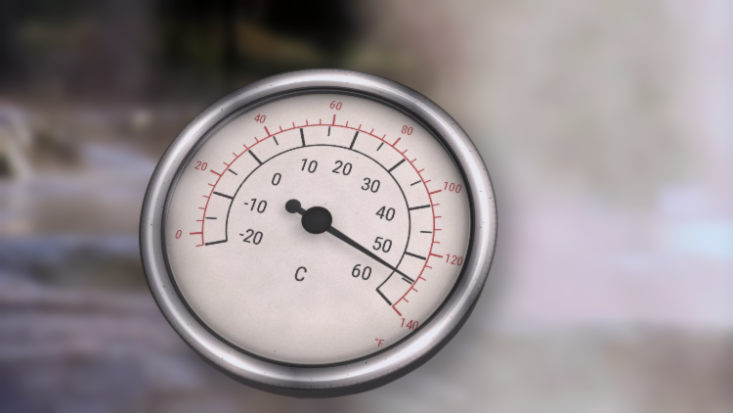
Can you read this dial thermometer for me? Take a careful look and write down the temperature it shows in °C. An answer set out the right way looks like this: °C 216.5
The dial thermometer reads °C 55
